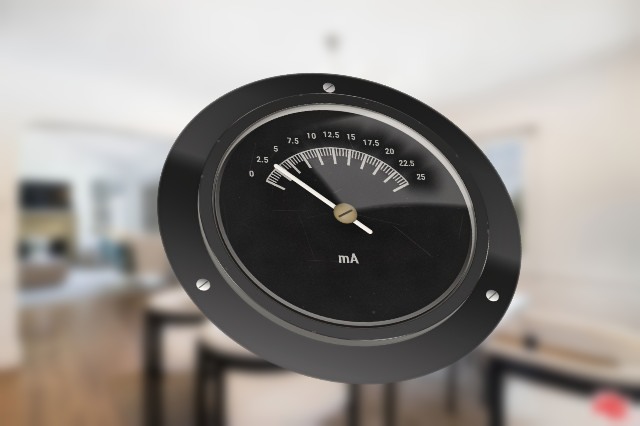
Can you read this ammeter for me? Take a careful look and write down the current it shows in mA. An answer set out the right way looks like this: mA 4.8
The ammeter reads mA 2.5
